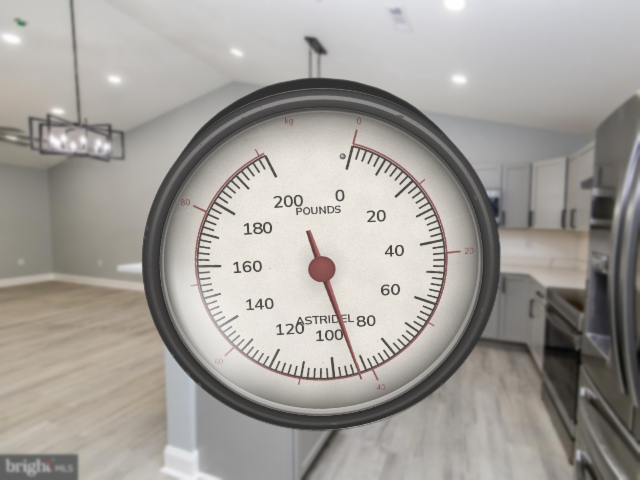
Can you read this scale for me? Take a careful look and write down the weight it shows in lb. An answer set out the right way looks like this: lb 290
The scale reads lb 92
